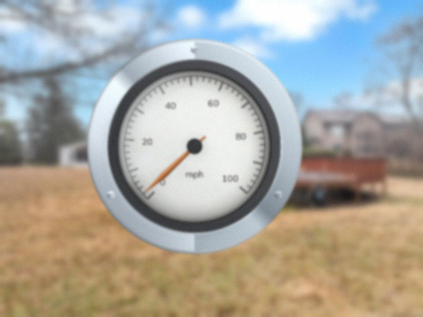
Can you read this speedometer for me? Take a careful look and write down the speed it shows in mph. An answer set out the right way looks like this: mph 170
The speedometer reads mph 2
